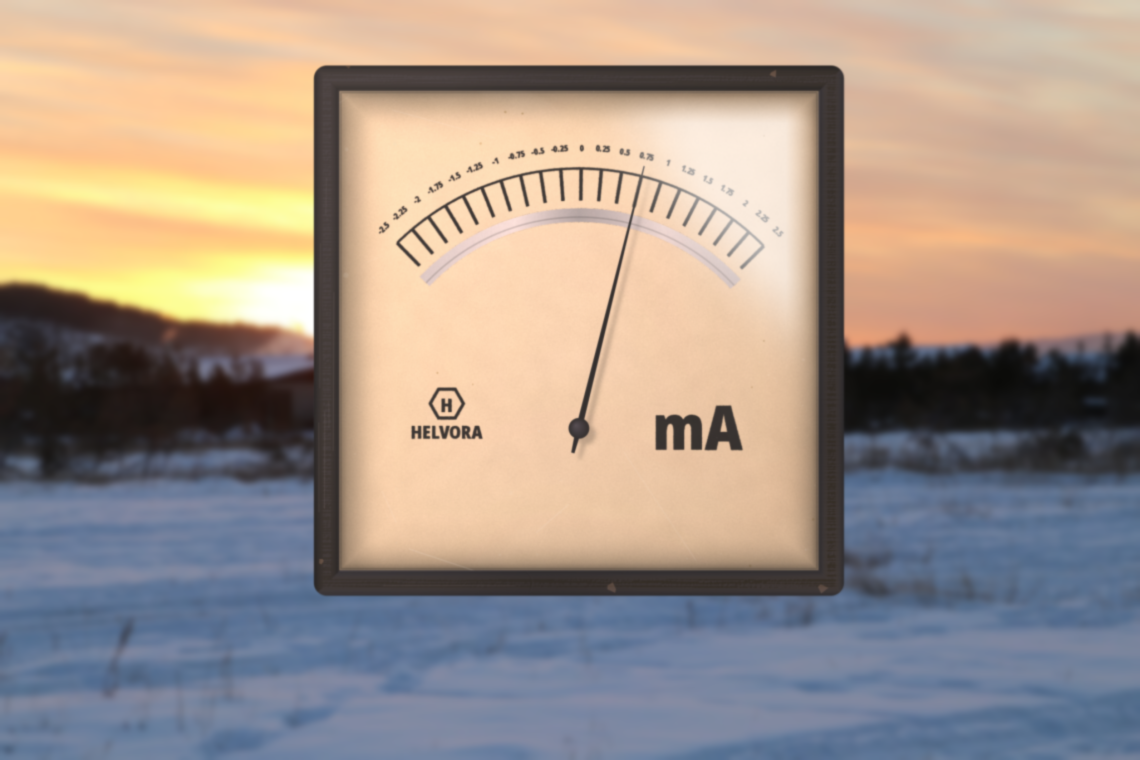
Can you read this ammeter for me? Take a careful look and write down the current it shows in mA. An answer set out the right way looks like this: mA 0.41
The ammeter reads mA 0.75
